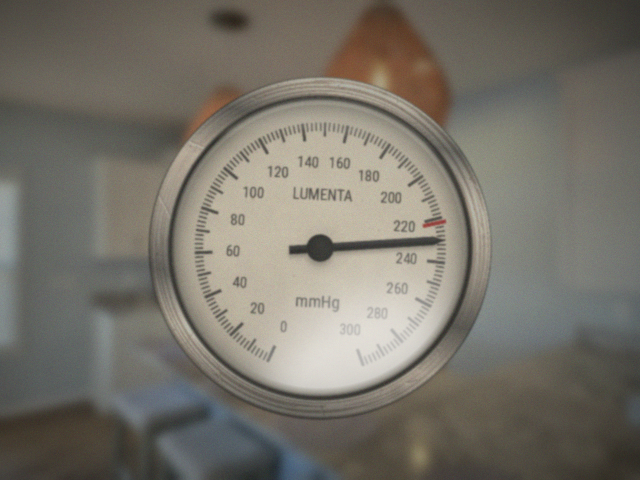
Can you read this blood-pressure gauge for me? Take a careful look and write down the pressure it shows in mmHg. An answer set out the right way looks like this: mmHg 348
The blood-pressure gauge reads mmHg 230
